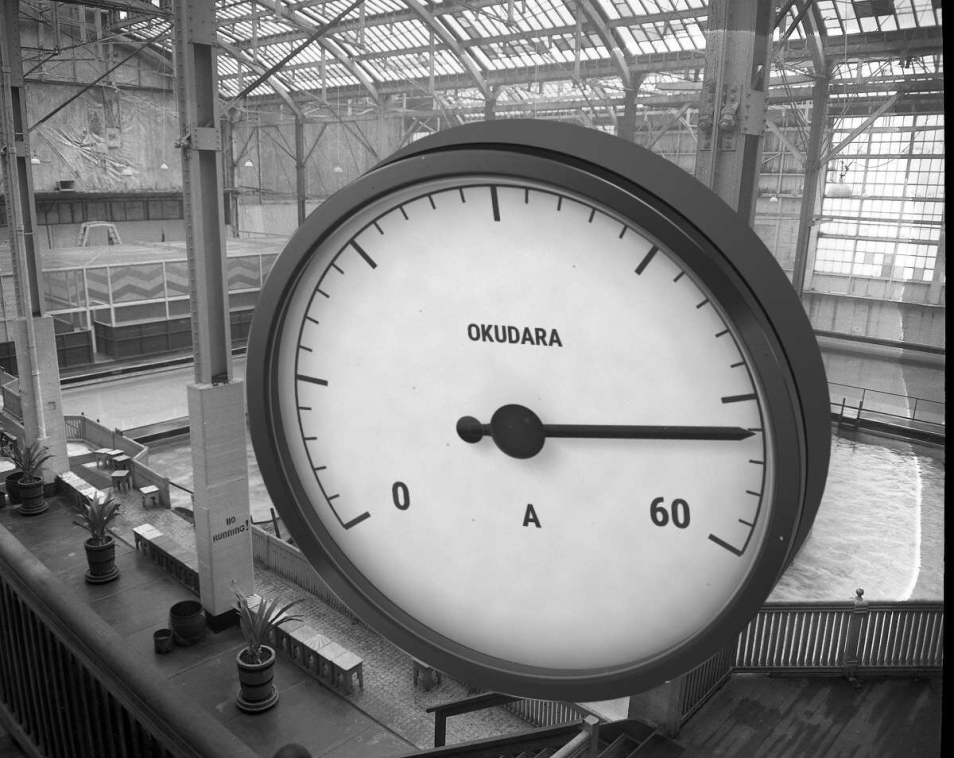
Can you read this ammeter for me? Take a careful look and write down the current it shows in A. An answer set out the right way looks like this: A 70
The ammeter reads A 52
